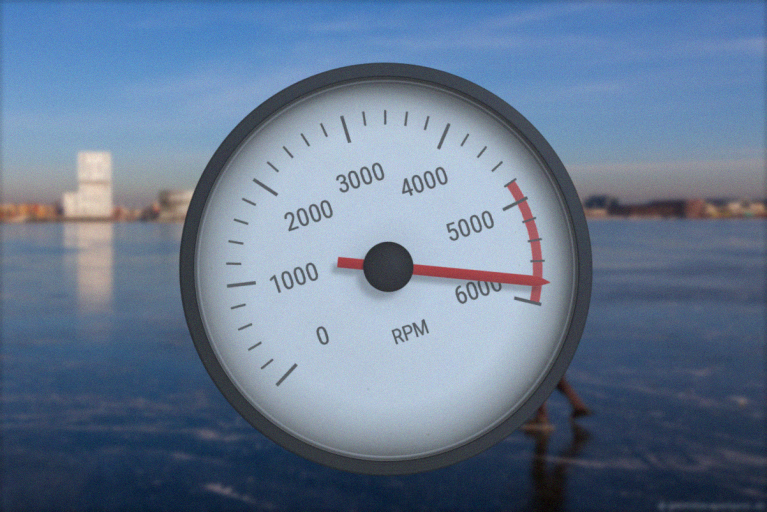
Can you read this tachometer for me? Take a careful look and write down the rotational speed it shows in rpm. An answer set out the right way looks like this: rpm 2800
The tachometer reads rpm 5800
